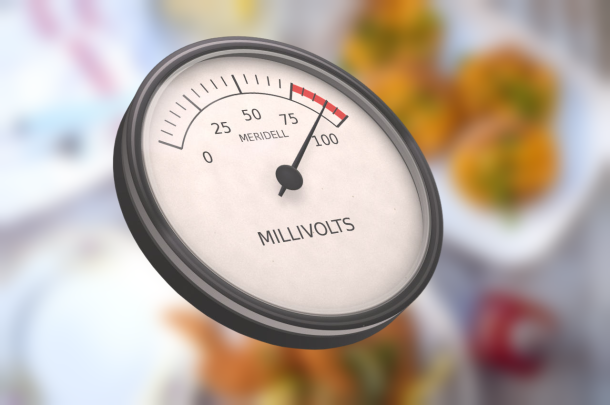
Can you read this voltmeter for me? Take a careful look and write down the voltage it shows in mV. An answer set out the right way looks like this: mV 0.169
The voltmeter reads mV 90
